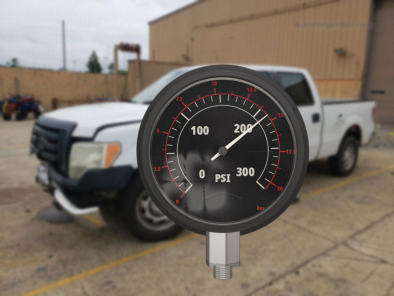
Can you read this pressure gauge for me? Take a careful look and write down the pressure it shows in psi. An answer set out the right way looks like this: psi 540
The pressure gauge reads psi 210
